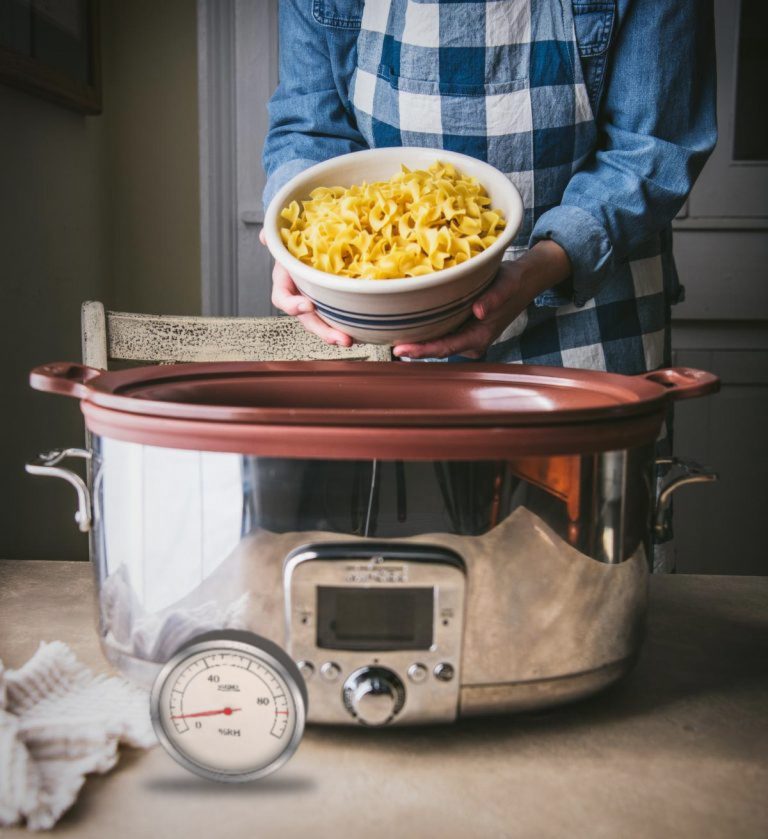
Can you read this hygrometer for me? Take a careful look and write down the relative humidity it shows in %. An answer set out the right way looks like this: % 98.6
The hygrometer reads % 8
